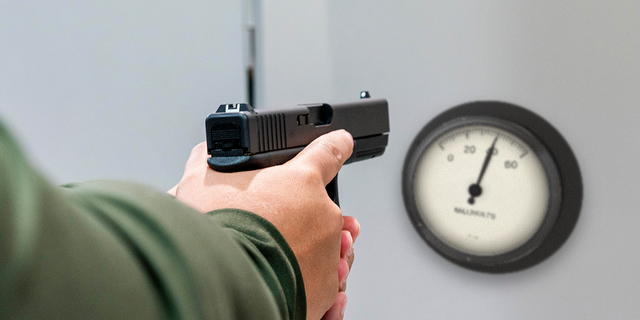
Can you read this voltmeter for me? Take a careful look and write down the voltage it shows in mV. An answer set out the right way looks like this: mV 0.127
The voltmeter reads mV 40
